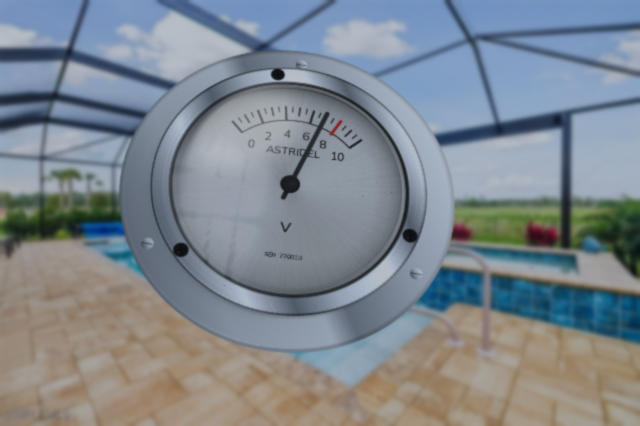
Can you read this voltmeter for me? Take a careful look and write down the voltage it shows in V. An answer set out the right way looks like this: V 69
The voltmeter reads V 7
